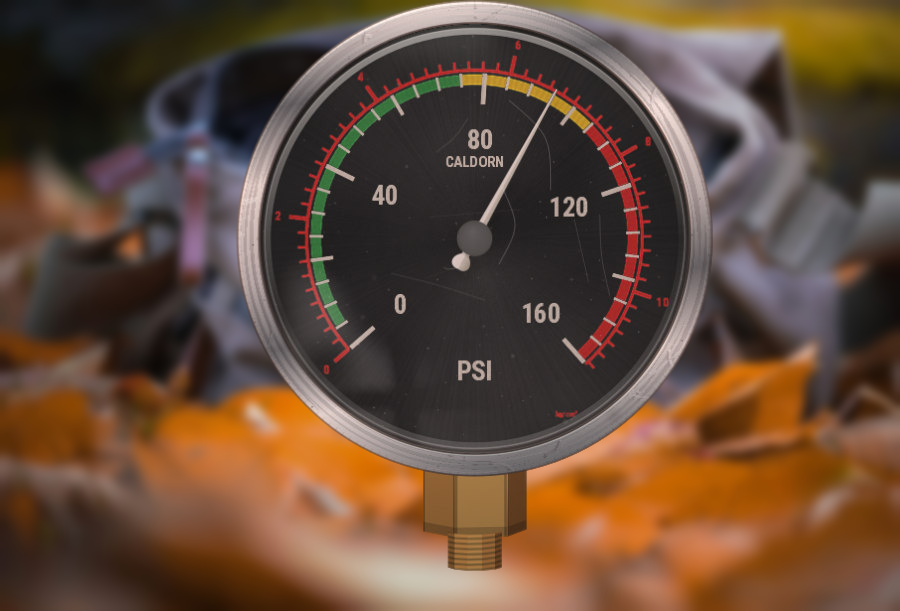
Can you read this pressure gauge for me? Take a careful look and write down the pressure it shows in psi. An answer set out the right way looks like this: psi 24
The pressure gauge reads psi 95
